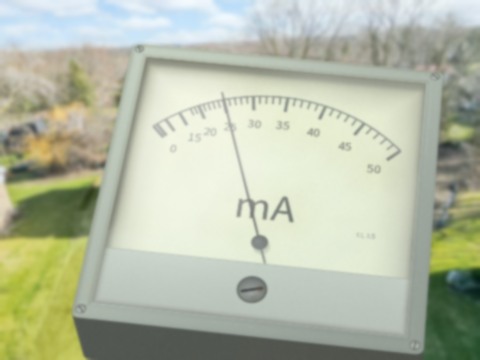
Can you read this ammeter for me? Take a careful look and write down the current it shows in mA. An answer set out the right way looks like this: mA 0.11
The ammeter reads mA 25
